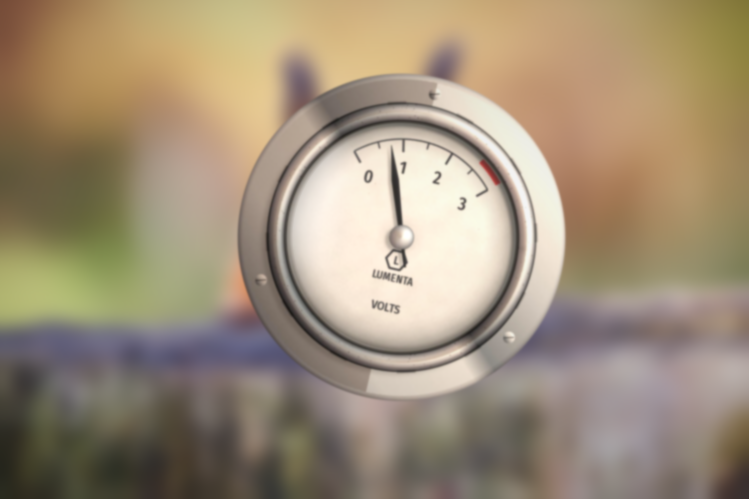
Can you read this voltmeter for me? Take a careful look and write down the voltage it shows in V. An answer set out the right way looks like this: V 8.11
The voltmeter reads V 0.75
